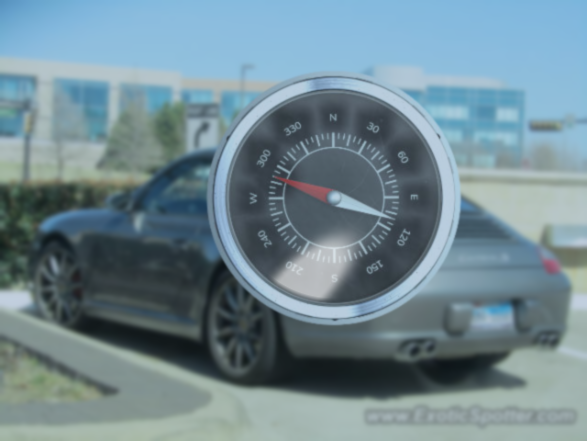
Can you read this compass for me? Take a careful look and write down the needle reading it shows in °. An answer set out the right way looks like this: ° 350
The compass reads ° 290
